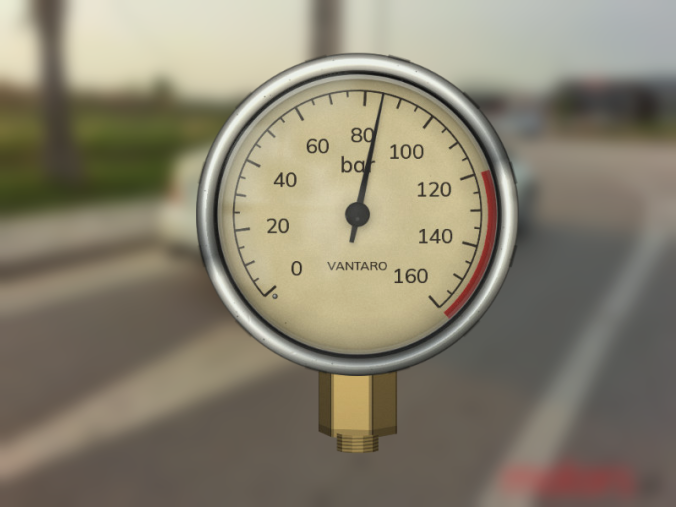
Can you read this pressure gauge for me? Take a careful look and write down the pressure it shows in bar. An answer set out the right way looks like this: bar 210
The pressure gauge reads bar 85
